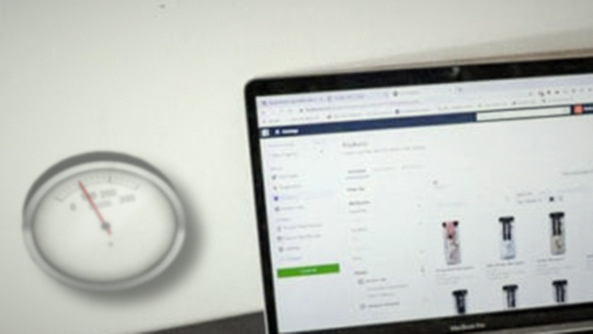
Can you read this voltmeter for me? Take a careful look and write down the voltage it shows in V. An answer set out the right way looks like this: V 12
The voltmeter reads V 100
